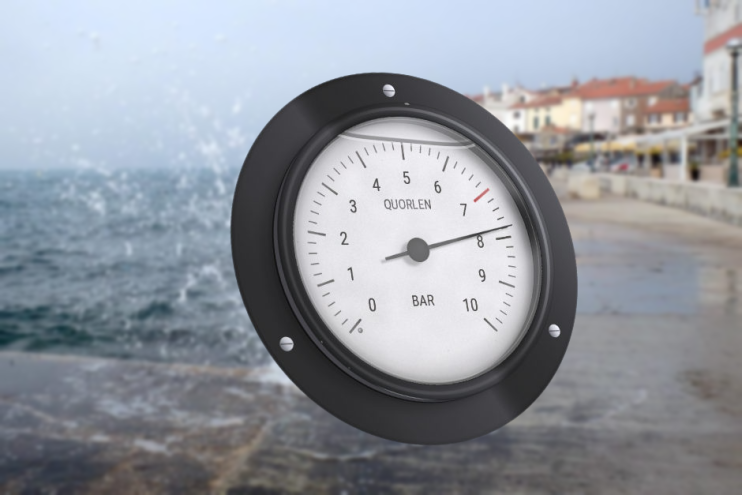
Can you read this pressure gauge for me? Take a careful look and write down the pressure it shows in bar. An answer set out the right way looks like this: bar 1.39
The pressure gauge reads bar 7.8
